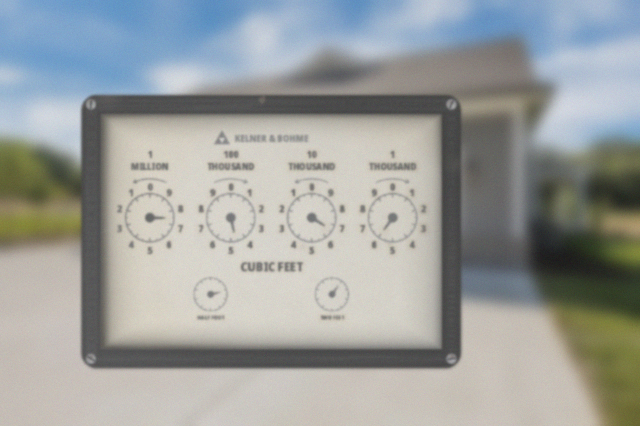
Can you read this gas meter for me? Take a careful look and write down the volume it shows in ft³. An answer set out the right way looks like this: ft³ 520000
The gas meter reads ft³ 746600
